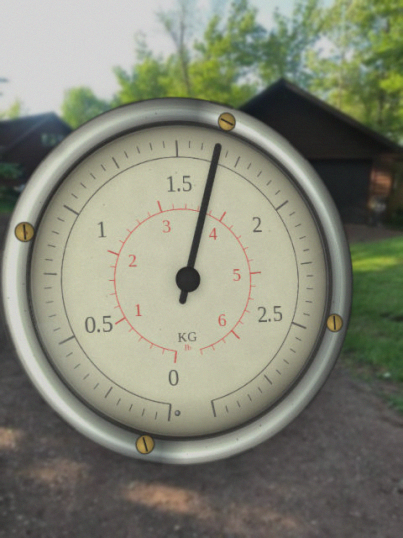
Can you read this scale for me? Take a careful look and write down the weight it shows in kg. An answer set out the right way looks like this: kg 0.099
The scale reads kg 1.65
